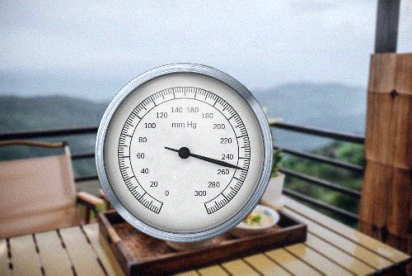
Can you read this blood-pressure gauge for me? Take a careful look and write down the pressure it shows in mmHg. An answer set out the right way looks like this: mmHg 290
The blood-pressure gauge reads mmHg 250
